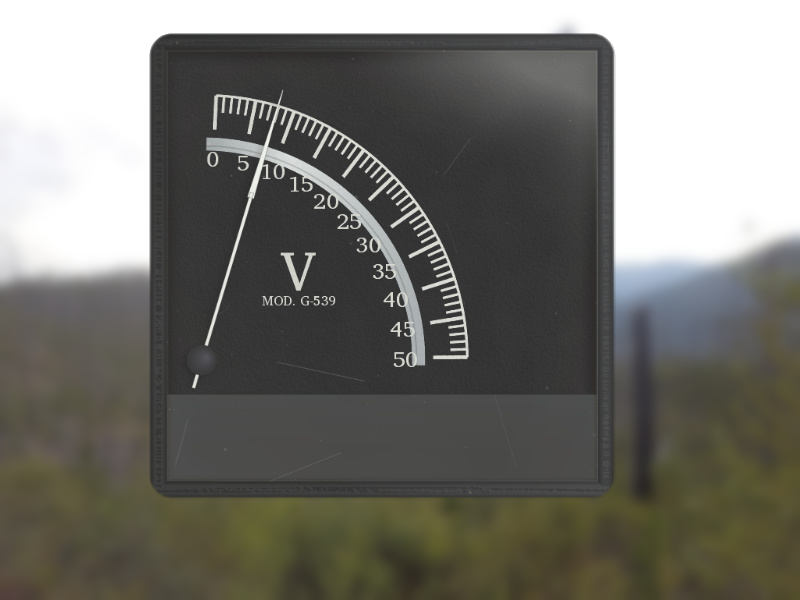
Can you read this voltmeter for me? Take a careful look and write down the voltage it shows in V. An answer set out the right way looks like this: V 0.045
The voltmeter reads V 8
